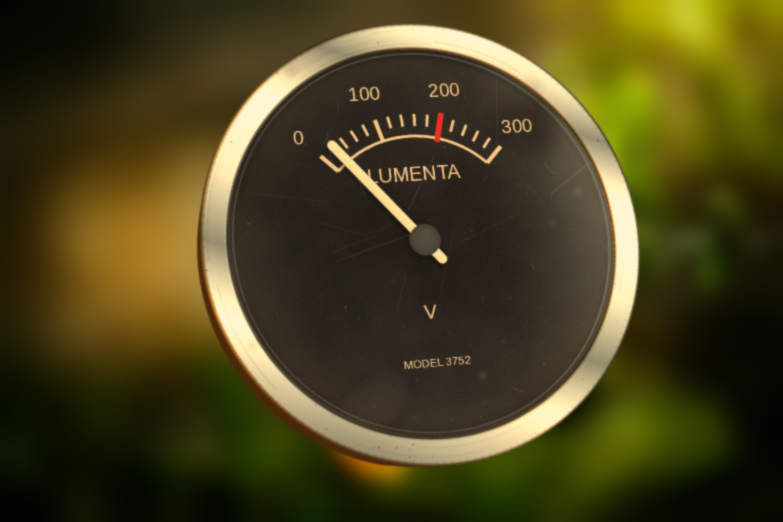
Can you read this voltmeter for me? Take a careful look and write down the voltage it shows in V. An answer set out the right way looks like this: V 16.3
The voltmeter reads V 20
